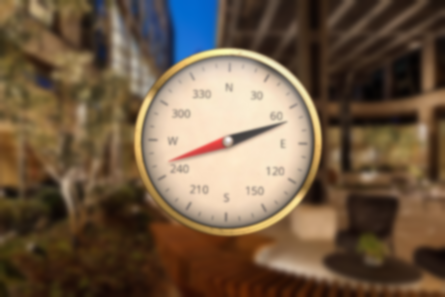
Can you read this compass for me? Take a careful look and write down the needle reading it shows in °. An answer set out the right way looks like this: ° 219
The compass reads ° 250
